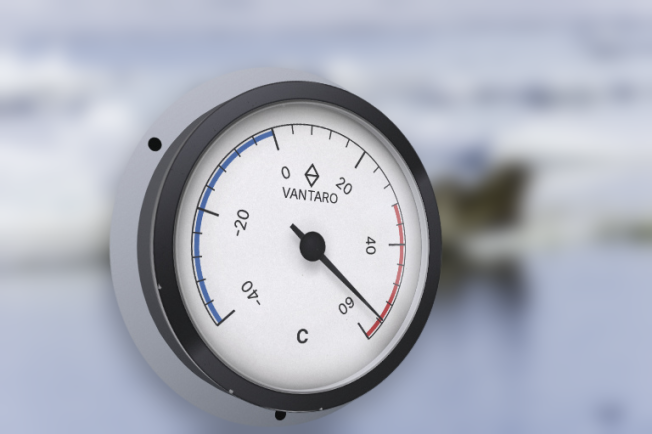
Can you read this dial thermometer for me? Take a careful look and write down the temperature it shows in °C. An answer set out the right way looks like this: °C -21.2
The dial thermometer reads °C 56
